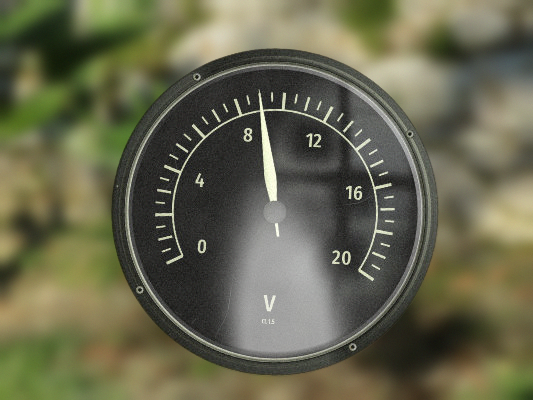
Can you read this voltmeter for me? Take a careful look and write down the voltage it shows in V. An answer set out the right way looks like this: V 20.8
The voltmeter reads V 9
